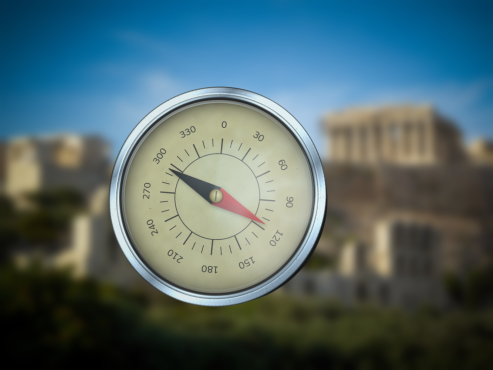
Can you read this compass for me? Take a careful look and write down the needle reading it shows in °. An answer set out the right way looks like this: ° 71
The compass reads ° 115
